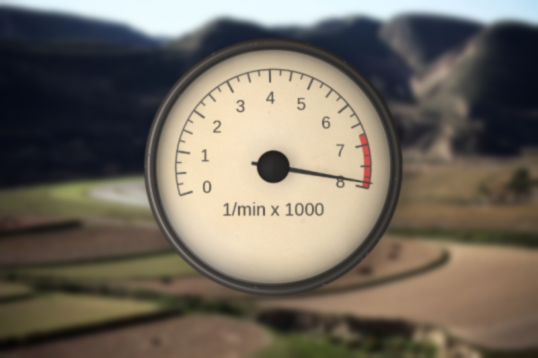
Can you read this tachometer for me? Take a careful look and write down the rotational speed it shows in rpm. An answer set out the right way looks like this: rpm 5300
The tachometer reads rpm 7875
